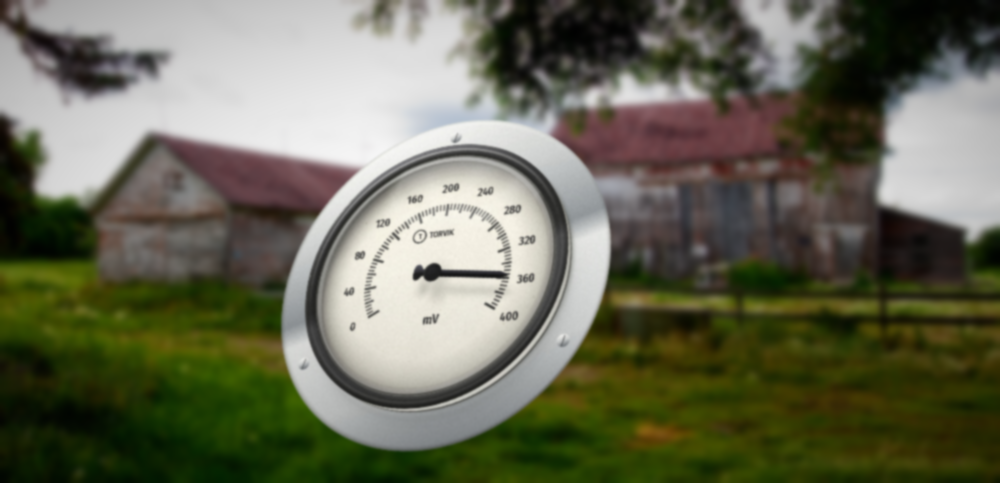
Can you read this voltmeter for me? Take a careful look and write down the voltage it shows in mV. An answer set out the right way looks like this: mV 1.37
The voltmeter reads mV 360
